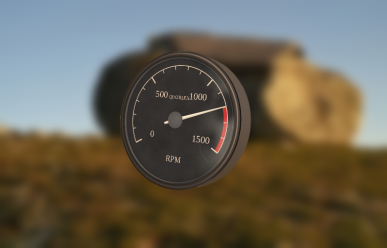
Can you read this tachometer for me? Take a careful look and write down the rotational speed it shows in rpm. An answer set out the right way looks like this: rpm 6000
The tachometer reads rpm 1200
